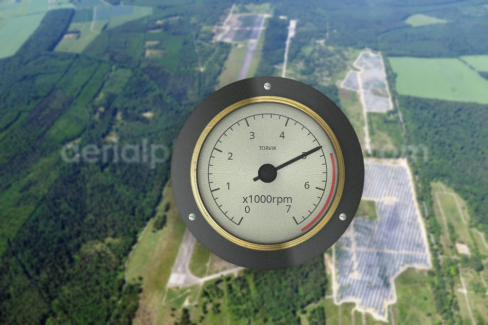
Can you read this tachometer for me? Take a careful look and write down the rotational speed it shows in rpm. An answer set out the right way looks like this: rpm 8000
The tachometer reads rpm 5000
